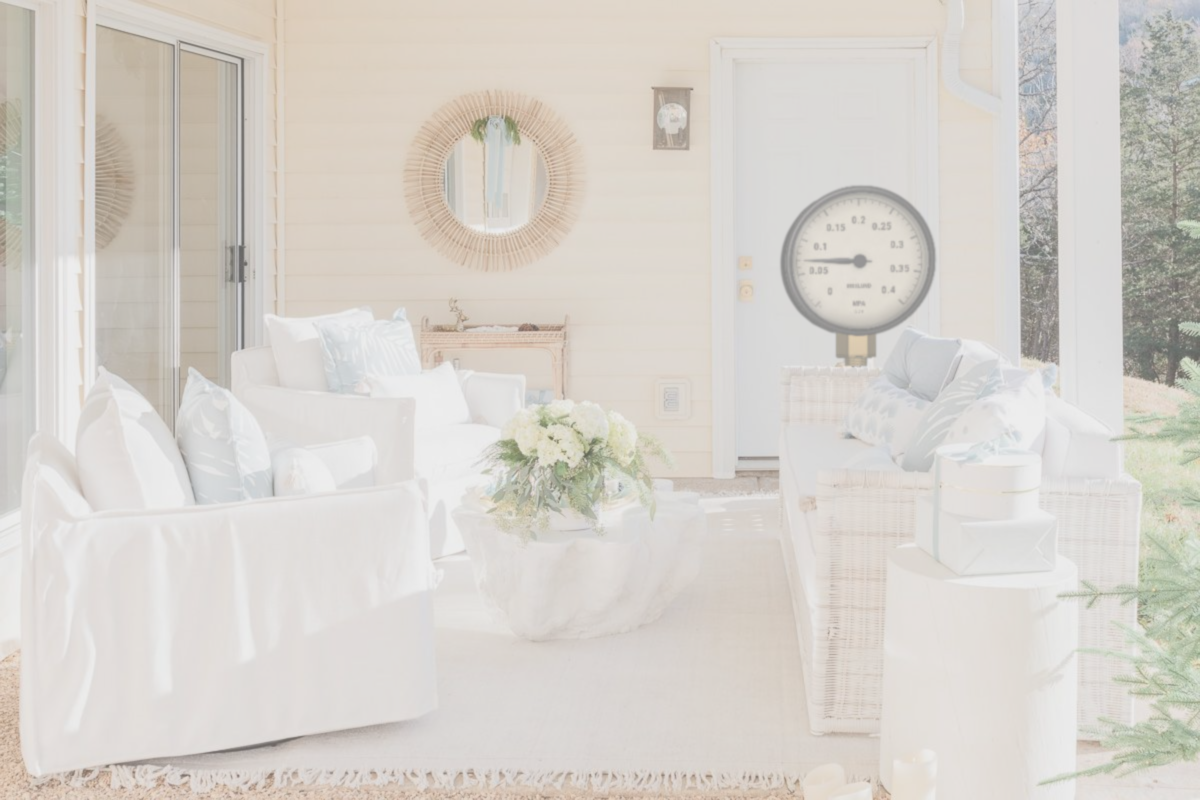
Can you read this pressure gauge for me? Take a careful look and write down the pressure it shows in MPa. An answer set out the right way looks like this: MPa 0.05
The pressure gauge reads MPa 0.07
